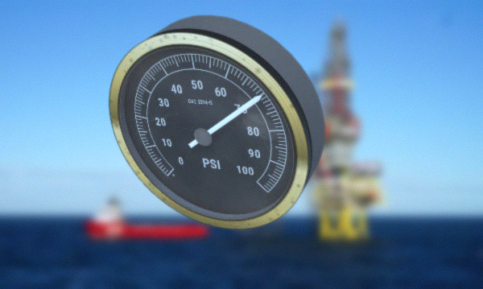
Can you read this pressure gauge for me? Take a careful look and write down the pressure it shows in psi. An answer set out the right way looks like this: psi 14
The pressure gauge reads psi 70
